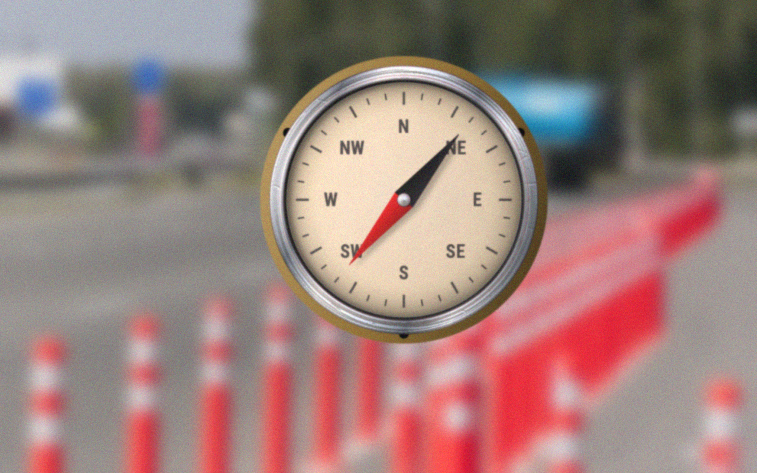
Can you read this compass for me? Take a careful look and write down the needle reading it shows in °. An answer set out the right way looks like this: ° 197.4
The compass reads ° 220
